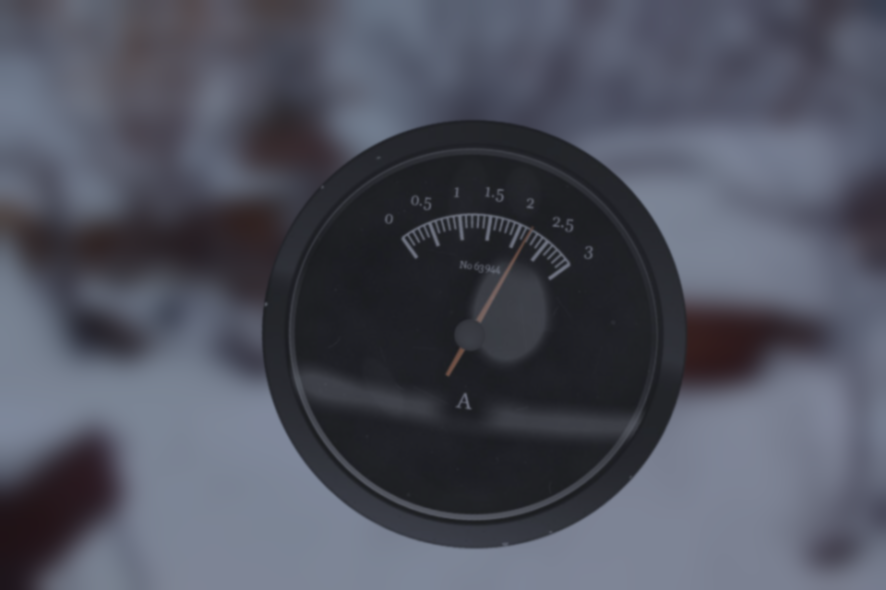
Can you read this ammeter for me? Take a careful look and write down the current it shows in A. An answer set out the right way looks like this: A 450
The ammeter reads A 2.2
